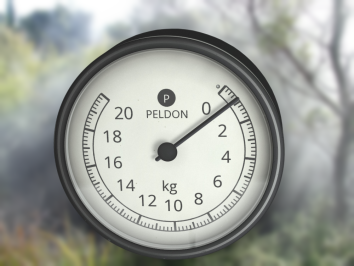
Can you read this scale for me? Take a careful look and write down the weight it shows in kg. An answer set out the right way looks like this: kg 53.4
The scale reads kg 0.8
